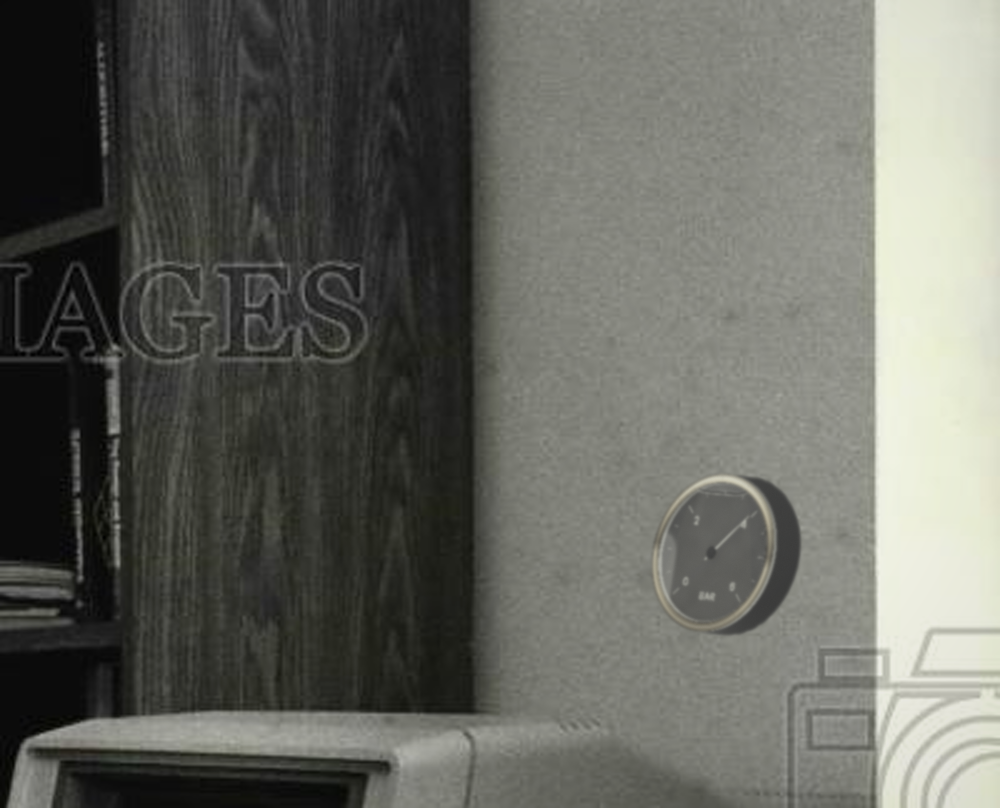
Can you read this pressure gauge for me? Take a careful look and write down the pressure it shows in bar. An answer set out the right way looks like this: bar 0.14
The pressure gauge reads bar 4
